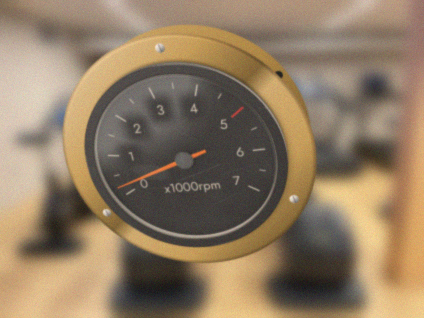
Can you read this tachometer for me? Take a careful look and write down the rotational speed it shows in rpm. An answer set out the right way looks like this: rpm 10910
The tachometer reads rpm 250
